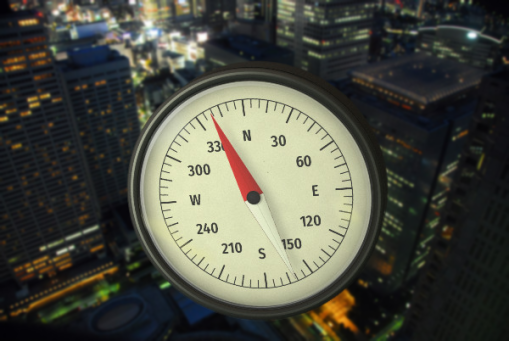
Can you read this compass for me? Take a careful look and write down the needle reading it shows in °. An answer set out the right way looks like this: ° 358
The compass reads ° 340
